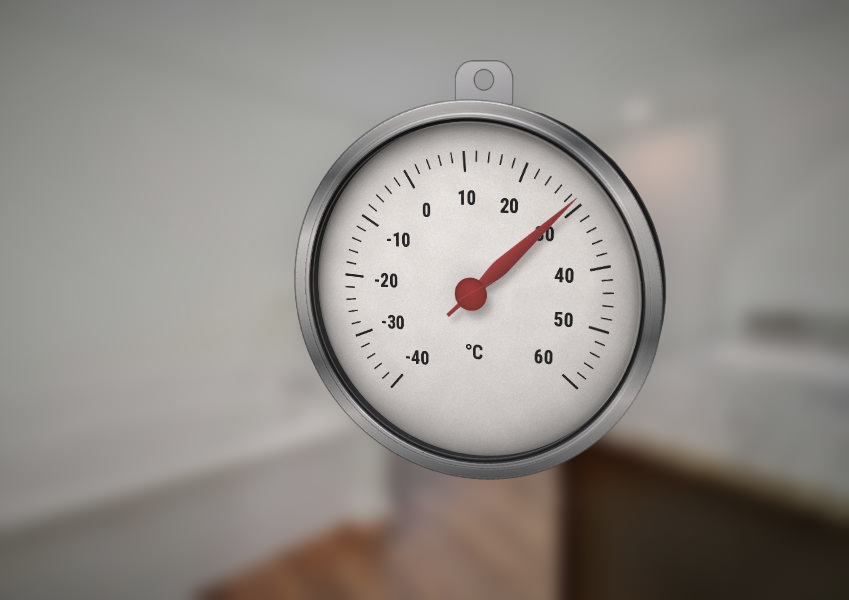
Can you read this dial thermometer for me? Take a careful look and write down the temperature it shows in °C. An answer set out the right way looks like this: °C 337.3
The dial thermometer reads °C 29
